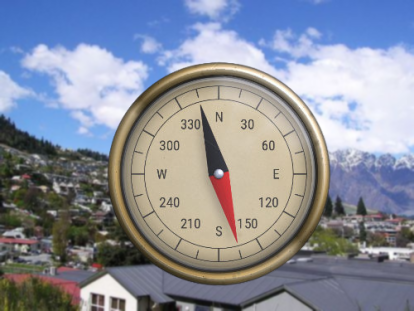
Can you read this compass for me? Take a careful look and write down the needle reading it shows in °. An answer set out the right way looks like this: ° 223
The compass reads ° 165
